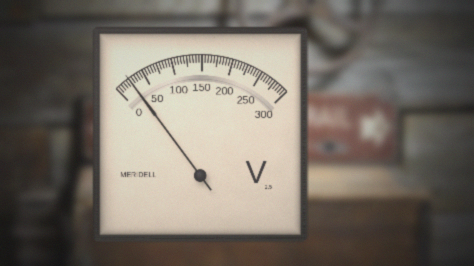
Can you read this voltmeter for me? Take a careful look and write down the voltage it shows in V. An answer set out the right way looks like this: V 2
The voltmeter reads V 25
